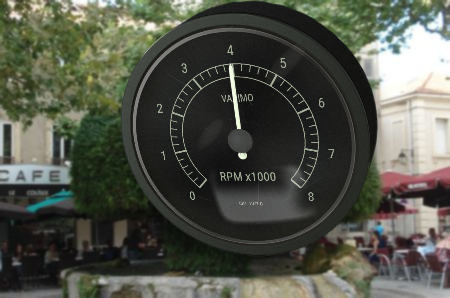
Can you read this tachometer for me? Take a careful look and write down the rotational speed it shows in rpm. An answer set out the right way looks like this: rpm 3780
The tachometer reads rpm 4000
